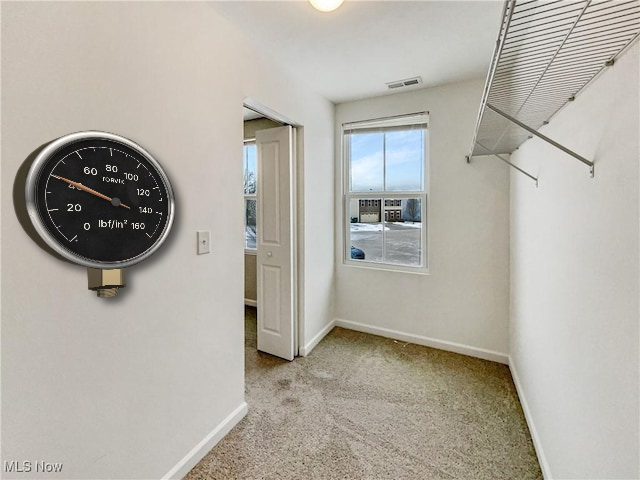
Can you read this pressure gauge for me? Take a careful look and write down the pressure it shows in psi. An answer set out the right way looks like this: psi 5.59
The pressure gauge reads psi 40
